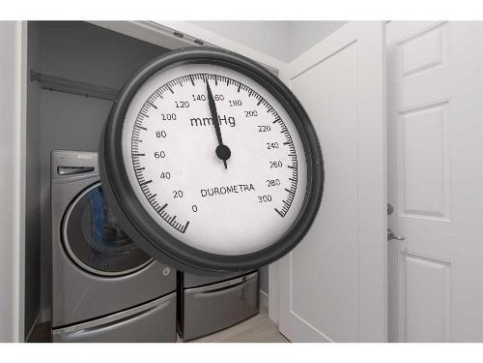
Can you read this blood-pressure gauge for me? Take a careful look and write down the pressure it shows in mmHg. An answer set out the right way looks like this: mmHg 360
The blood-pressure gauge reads mmHg 150
